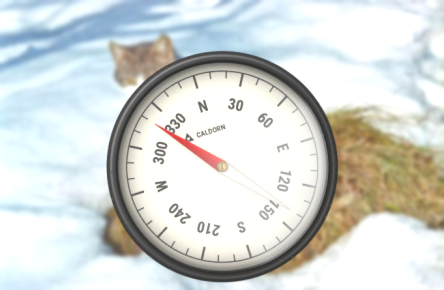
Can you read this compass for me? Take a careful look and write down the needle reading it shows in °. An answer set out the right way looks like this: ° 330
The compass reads ° 320
